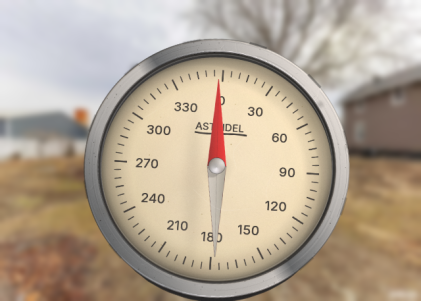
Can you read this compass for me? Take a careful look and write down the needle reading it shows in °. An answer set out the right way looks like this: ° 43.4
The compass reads ° 357.5
